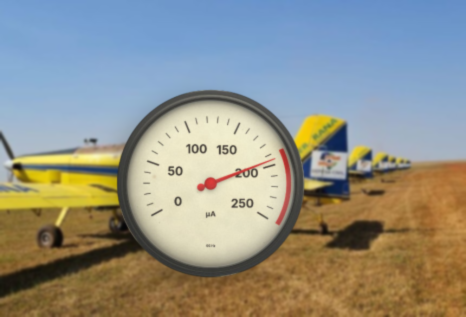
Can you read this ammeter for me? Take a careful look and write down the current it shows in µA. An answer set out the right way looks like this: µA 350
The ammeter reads µA 195
